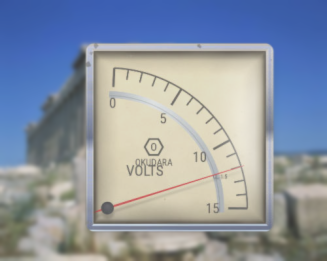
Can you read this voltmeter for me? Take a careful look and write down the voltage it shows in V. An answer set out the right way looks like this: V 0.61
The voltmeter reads V 12
